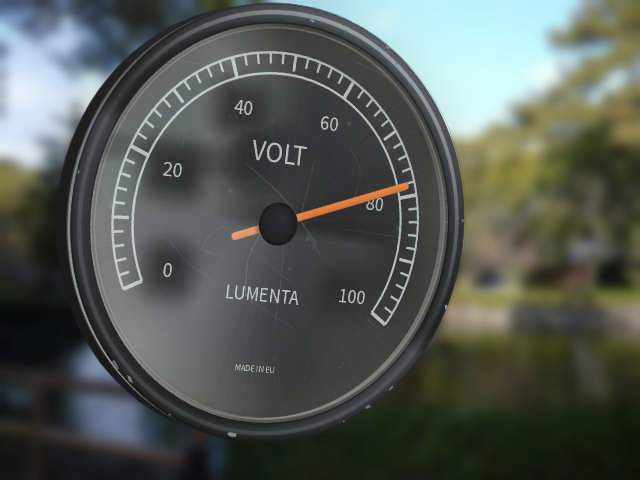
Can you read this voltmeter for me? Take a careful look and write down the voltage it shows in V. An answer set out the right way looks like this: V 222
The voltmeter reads V 78
